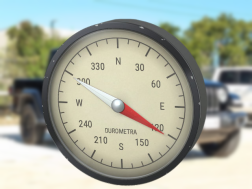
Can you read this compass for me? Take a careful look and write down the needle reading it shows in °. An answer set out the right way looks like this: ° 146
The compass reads ° 120
